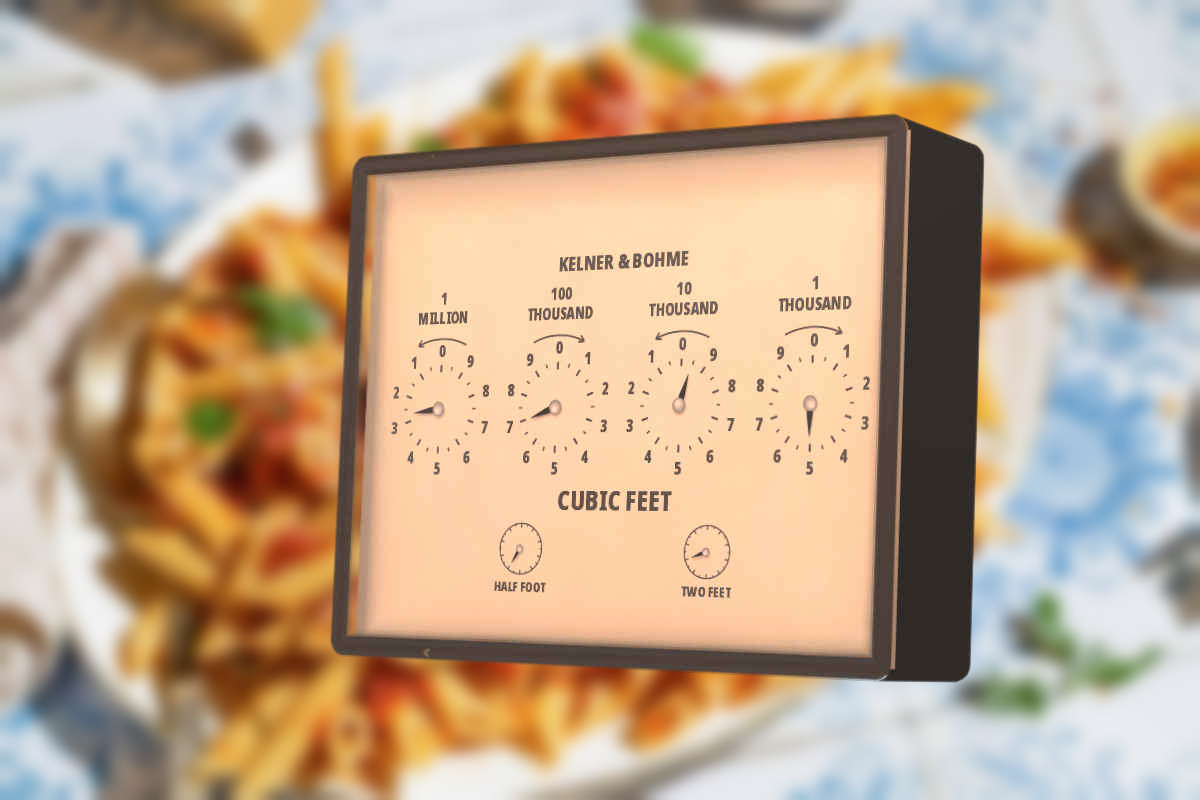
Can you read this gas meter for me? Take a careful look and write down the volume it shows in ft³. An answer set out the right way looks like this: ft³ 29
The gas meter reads ft³ 269500
